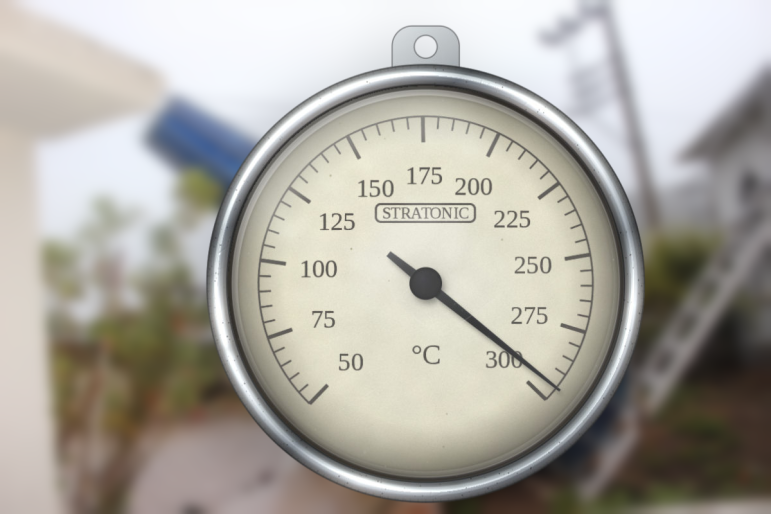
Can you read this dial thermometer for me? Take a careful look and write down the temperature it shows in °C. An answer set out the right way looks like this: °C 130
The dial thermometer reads °C 295
